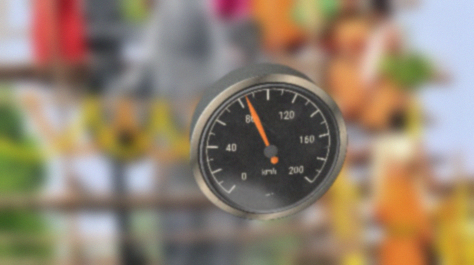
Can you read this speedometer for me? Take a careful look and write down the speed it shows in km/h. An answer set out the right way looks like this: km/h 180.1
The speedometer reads km/h 85
